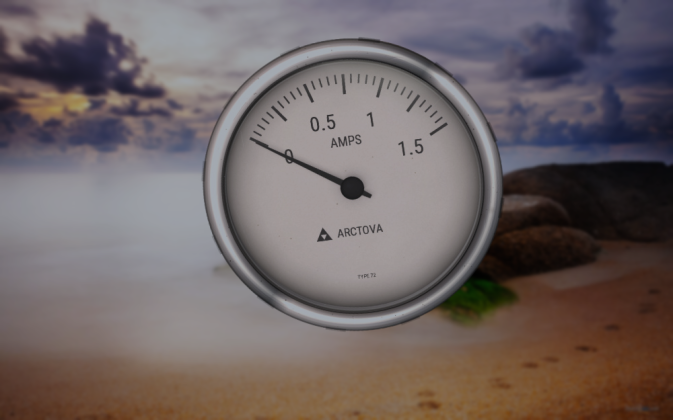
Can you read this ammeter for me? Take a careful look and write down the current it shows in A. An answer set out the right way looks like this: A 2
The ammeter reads A 0
